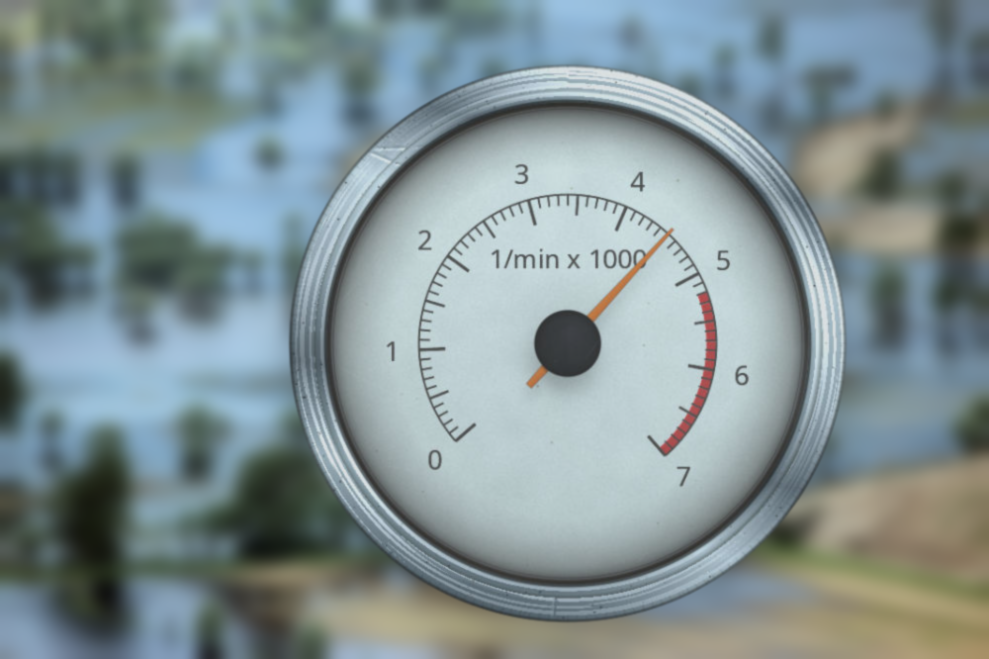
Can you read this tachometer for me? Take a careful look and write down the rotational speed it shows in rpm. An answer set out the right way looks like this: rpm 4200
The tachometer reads rpm 4500
